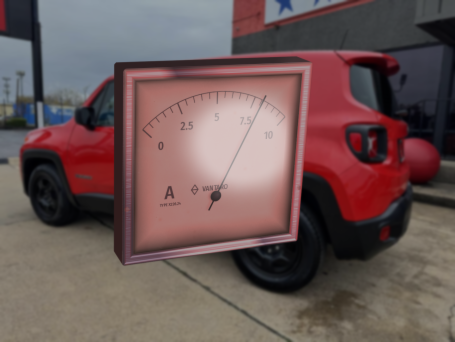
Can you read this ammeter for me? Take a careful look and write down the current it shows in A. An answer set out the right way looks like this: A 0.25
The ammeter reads A 8
